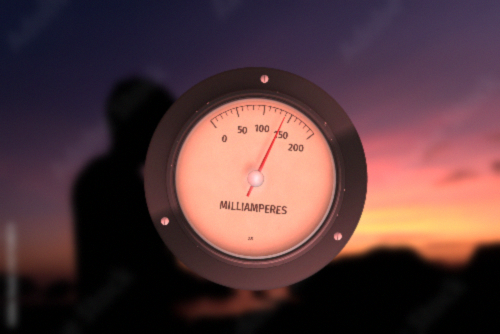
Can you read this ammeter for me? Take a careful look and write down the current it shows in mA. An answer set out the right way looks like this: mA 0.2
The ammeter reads mA 140
